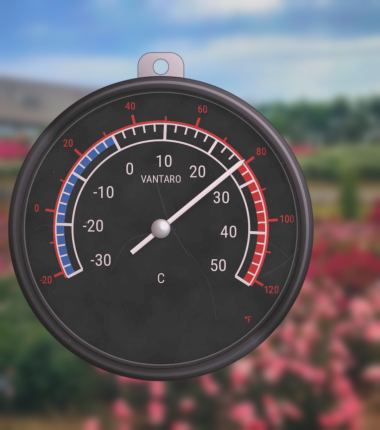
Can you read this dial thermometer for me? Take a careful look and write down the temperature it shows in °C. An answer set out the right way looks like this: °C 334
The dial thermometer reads °C 26
